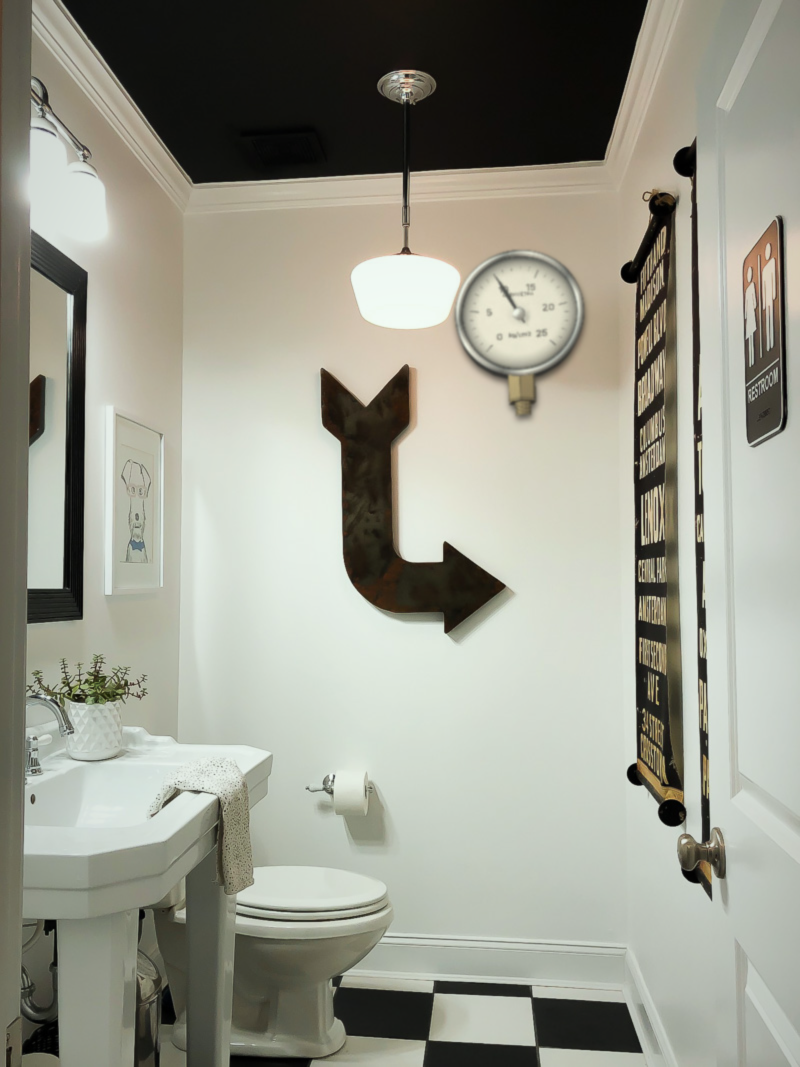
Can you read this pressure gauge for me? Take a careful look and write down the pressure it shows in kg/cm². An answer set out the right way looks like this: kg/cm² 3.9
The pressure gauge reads kg/cm² 10
